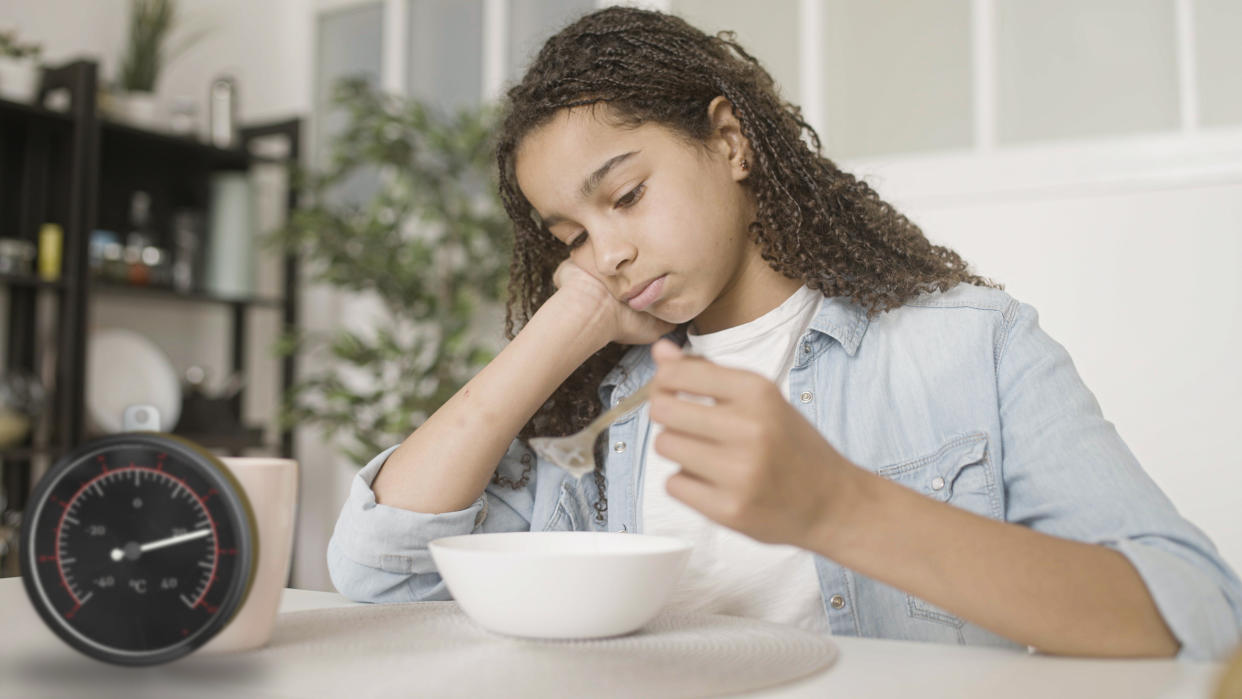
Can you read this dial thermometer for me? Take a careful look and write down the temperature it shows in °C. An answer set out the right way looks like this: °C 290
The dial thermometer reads °C 22
